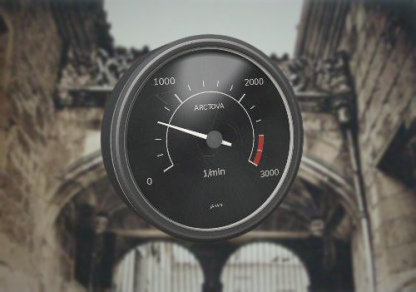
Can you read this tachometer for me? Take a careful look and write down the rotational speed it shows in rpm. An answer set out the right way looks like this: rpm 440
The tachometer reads rpm 600
